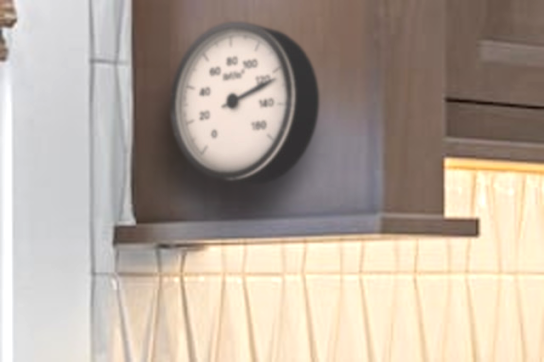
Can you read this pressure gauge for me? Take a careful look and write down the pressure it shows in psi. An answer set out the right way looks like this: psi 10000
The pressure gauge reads psi 125
